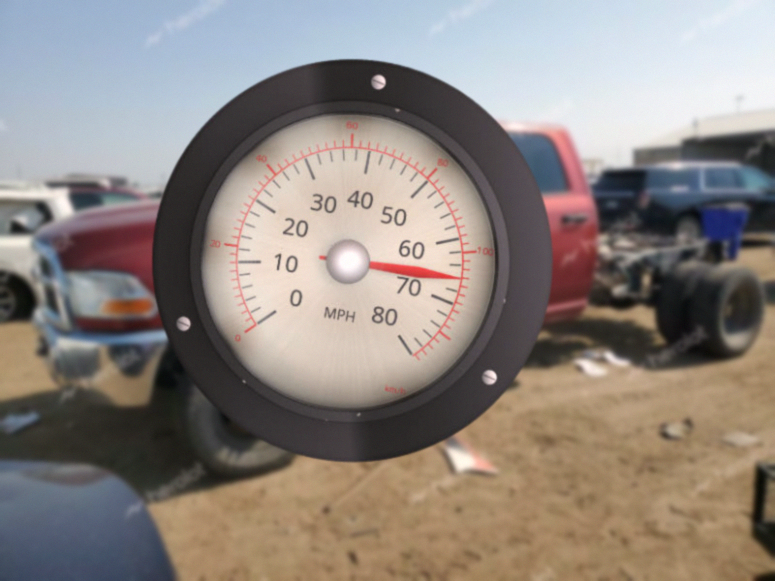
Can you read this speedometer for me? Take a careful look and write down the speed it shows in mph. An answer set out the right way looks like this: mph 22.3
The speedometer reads mph 66
